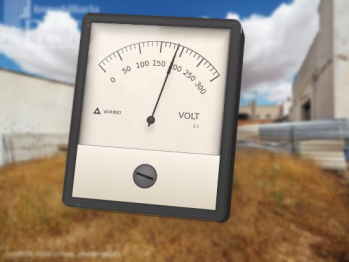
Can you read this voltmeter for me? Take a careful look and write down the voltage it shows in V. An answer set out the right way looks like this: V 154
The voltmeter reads V 190
